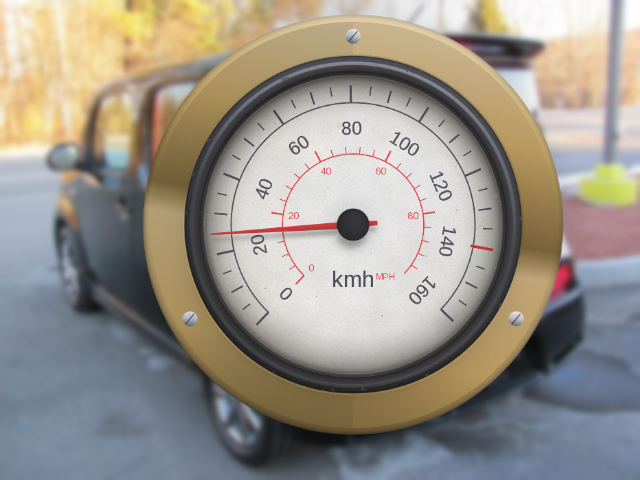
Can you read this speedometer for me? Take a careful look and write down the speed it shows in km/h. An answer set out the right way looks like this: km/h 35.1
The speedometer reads km/h 25
